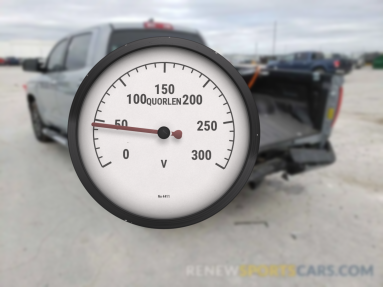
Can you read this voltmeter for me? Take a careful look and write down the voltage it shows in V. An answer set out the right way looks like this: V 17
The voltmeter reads V 45
